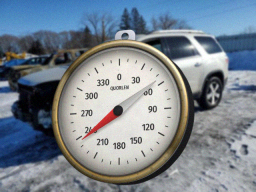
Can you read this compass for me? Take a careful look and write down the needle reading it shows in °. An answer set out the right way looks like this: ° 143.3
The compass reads ° 235
